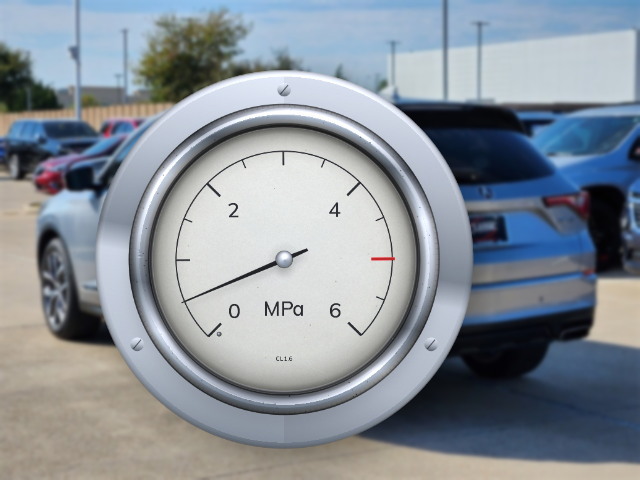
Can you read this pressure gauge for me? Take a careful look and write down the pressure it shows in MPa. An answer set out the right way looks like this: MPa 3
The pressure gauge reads MPa 0.5
